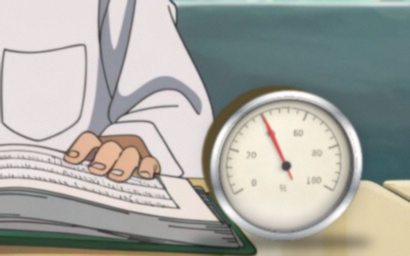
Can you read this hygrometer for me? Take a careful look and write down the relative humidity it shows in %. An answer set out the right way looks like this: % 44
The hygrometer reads % 40
